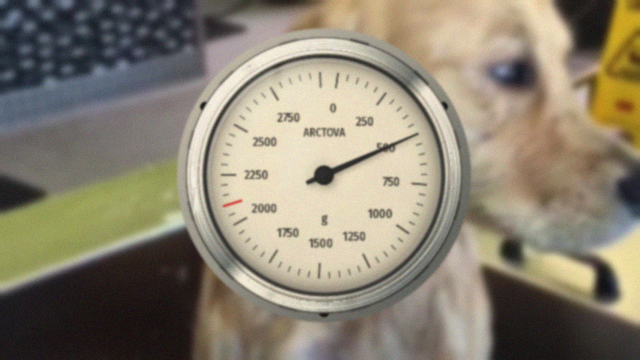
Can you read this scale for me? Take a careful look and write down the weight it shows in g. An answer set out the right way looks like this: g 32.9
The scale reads g 500
